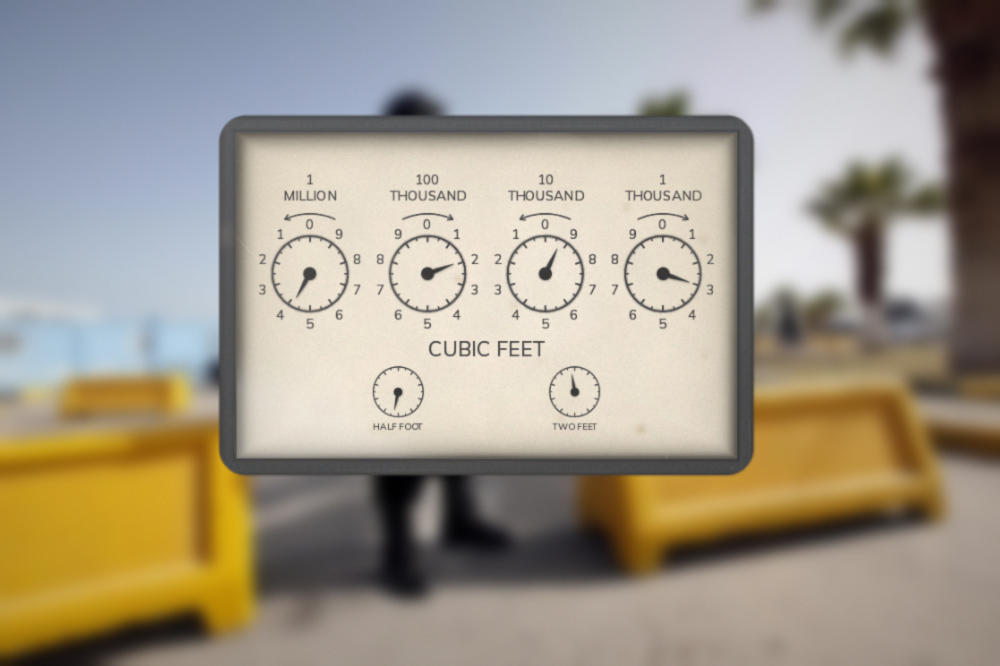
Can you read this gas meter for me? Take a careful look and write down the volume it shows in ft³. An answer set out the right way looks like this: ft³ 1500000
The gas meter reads ft³ 419300
